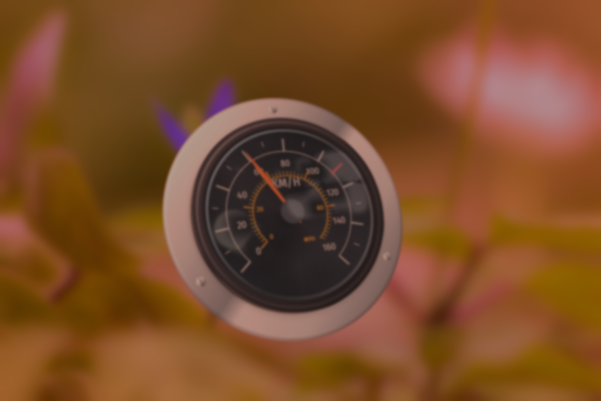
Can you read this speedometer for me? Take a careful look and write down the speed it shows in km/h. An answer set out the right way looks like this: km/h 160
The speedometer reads km/h 60
